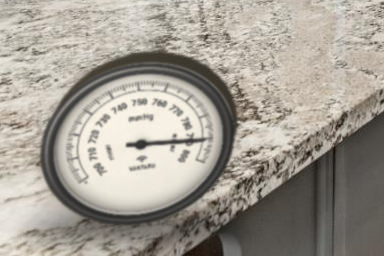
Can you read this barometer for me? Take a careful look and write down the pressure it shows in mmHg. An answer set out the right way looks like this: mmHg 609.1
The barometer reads mmHg 790
